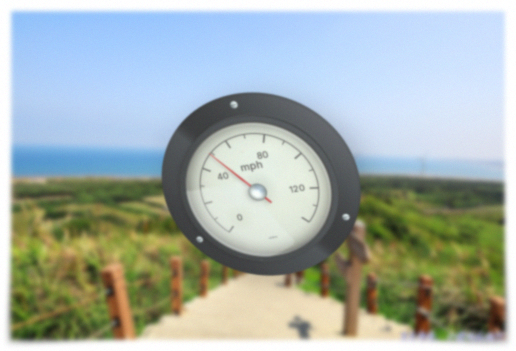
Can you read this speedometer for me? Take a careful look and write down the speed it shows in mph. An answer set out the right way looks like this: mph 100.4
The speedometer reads mph 50
